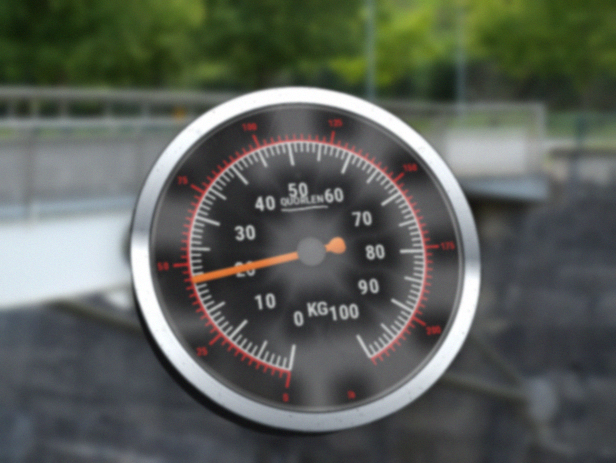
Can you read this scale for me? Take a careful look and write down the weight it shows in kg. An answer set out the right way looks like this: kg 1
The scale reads kg 20
